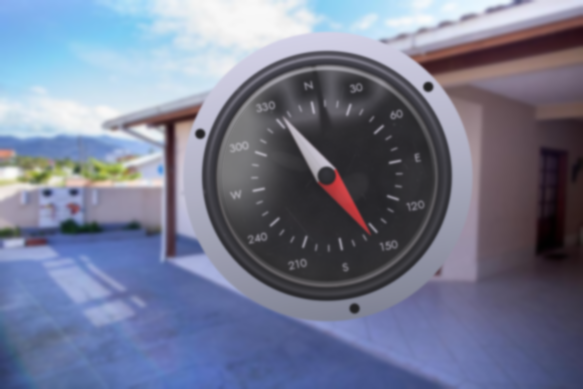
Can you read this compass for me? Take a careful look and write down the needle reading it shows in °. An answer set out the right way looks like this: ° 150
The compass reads ° 155
